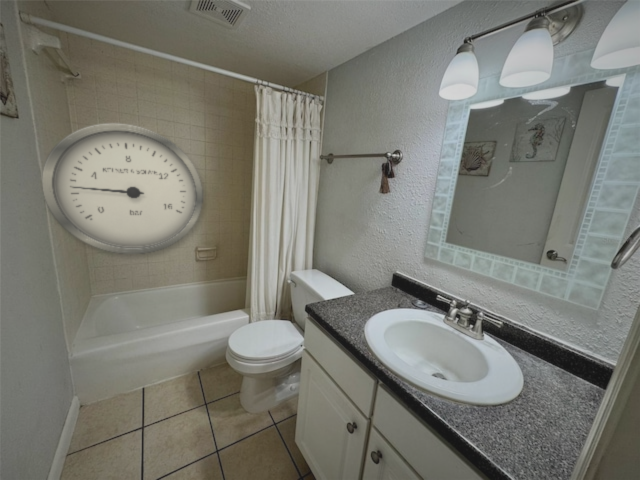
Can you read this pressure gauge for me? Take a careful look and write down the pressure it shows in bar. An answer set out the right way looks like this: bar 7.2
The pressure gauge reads bar 2.5
